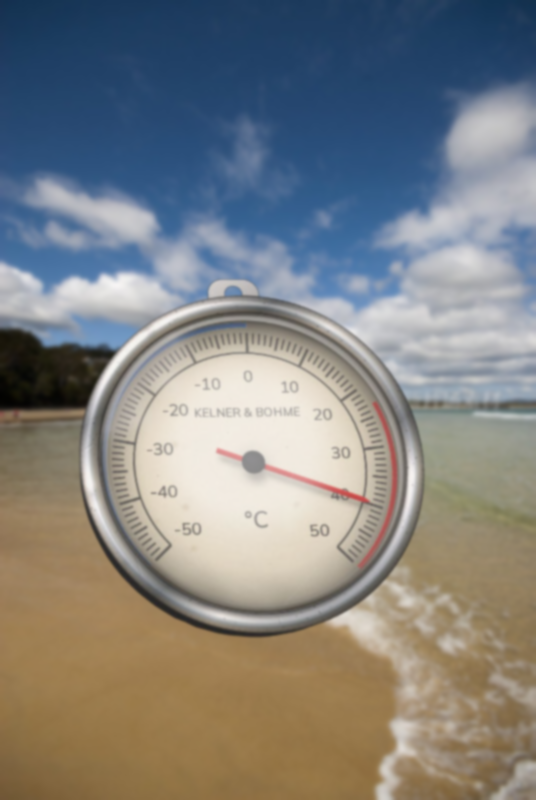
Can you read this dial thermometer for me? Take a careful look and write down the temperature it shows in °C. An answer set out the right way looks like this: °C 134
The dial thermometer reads °C 40
